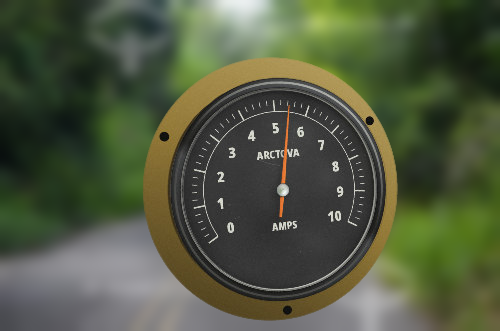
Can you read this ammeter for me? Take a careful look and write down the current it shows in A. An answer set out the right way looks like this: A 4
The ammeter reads A 5.4
